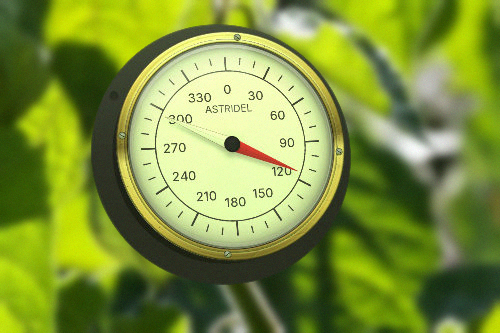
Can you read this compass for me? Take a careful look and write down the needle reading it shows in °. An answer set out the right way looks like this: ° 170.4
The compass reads ° 115
